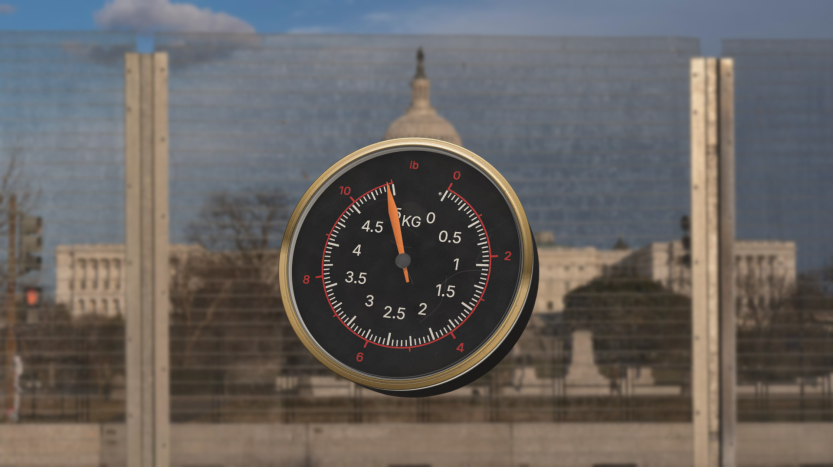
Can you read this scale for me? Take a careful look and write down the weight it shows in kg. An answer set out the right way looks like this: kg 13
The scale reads kg 4.95
